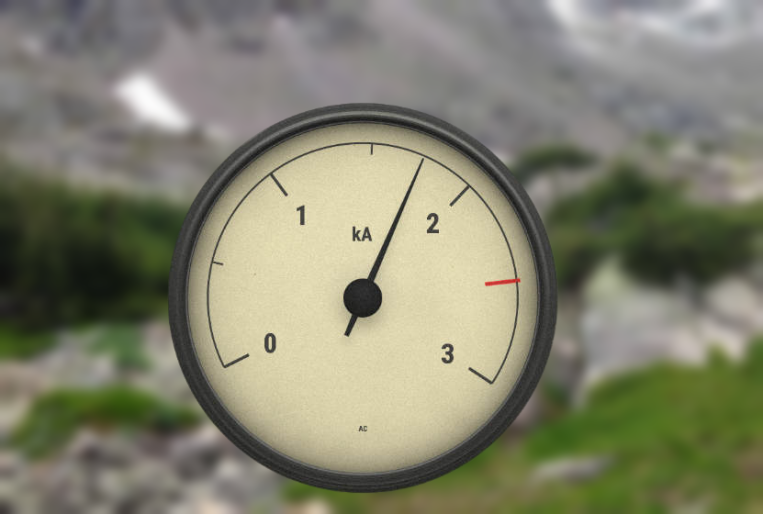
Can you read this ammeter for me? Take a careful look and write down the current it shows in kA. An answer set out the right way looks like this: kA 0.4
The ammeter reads kA 1.75
